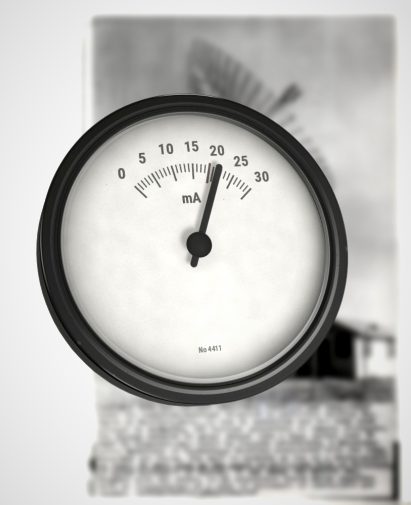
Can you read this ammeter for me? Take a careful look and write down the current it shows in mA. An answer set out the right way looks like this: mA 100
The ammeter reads mA 21
